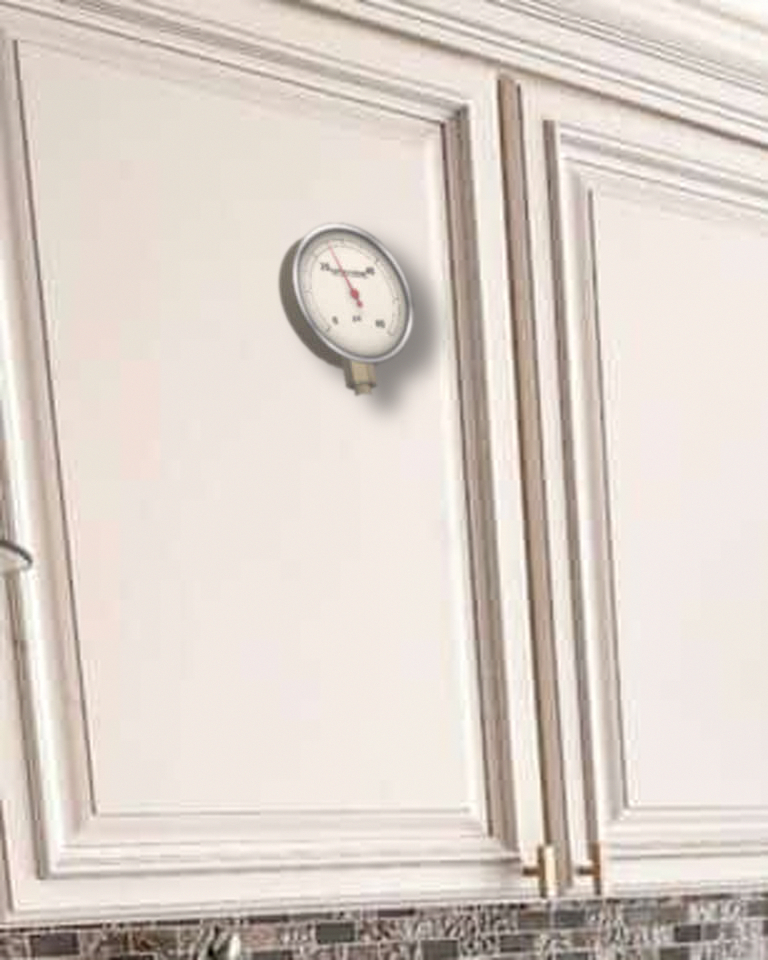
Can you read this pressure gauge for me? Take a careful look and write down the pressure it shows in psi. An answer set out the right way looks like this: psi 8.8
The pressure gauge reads psi 25
